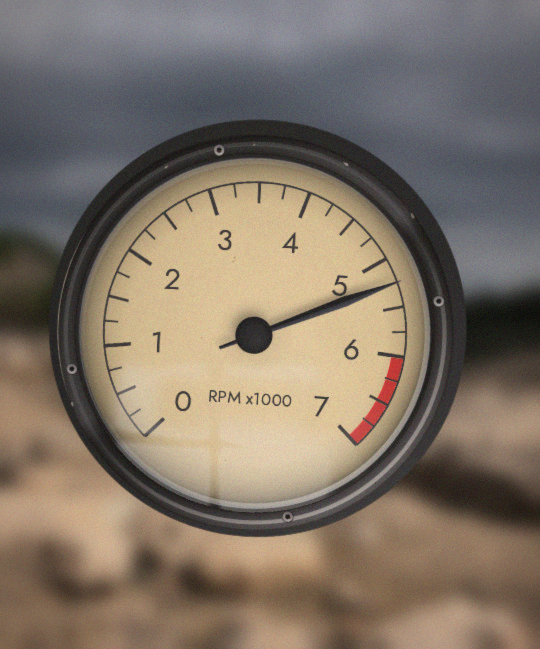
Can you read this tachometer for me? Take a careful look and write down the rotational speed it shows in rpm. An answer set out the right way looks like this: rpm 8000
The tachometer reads rpm 5250
